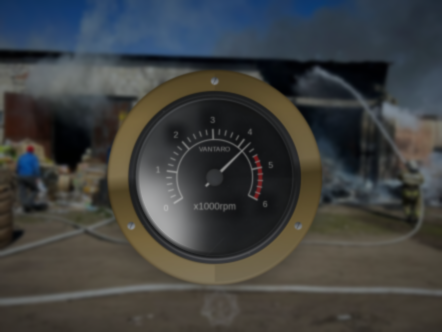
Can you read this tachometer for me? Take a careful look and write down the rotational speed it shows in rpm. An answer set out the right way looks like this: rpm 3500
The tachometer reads rpm 4200
